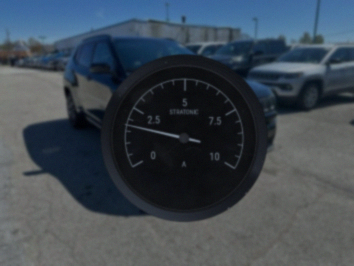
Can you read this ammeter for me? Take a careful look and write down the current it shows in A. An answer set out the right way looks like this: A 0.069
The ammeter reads A 1.75
